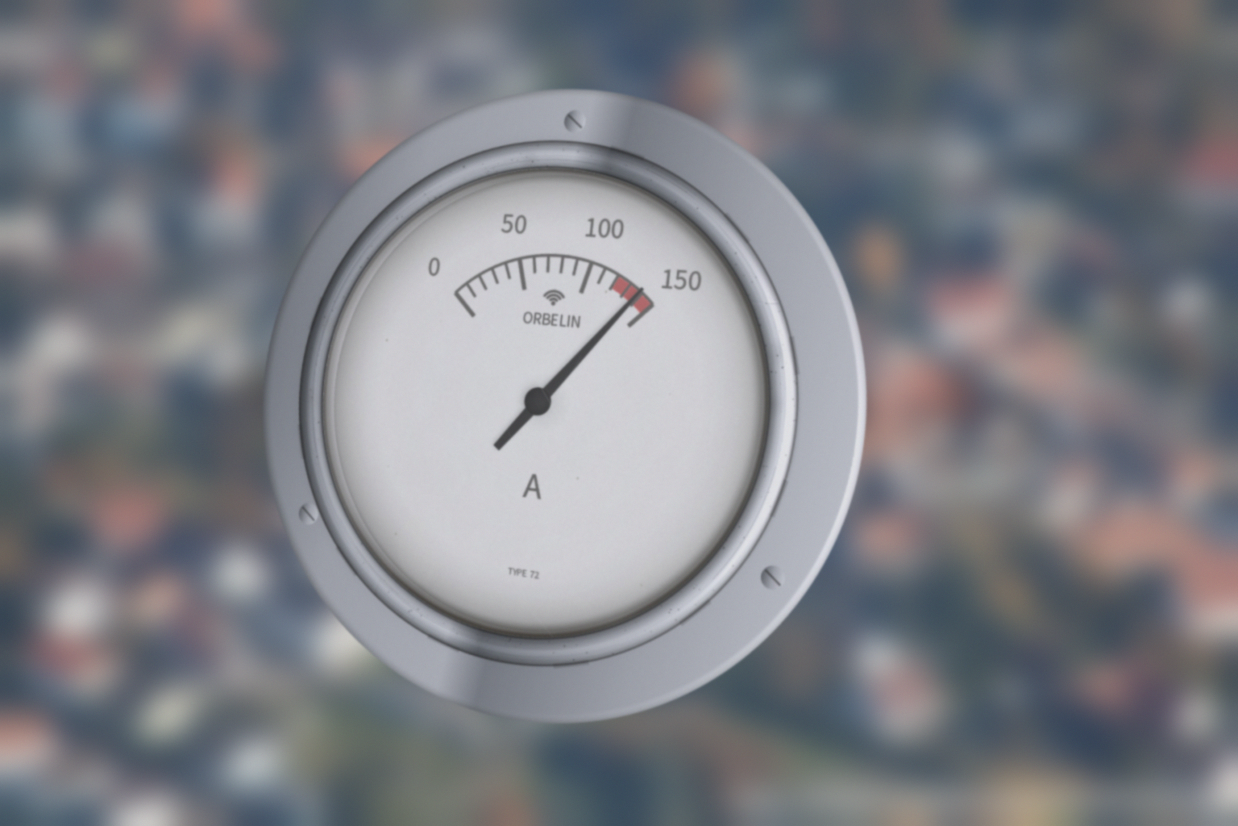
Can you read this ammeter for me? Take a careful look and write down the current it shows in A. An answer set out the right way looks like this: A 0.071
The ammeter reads A 140
